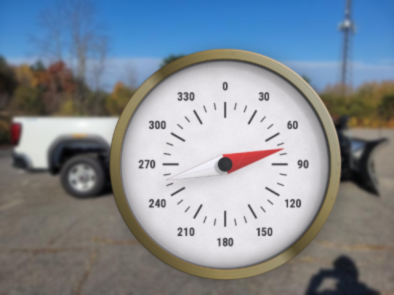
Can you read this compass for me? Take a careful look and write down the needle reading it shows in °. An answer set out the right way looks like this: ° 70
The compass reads ° 75
